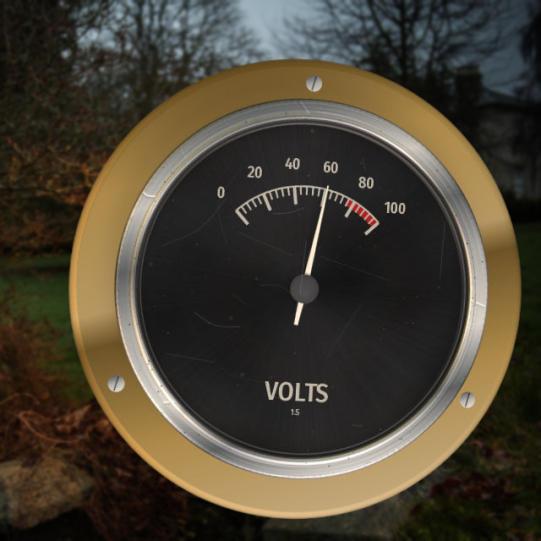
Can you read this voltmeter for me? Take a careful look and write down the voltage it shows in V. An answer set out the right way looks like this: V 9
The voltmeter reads V 60
